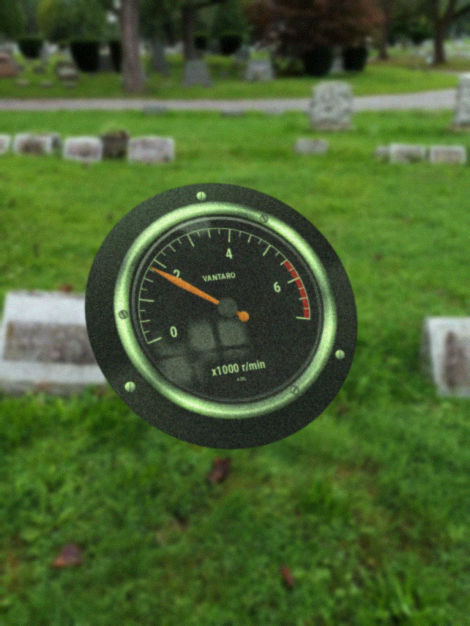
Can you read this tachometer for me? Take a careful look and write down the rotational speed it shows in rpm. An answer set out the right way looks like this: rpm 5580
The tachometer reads rpm 1750
